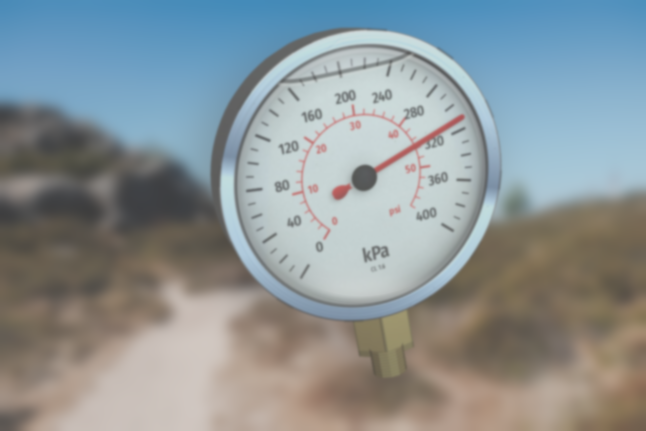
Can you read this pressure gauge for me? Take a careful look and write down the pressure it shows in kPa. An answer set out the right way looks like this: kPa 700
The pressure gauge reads kPa 310
